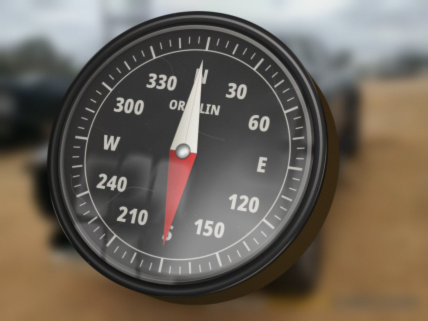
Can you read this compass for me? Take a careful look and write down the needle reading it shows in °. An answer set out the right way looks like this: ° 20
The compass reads ° 180
